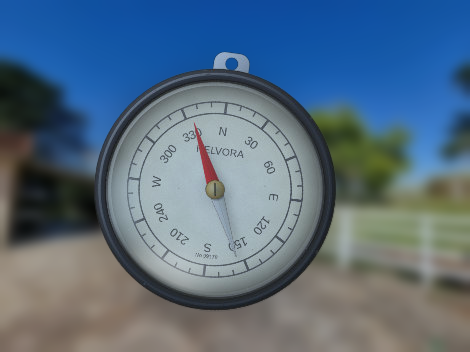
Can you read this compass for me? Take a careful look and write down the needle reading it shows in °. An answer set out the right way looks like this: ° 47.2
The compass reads ° 335
